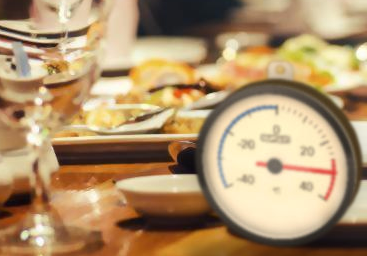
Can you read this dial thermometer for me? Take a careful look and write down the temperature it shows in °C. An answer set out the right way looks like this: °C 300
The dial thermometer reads °C 30
